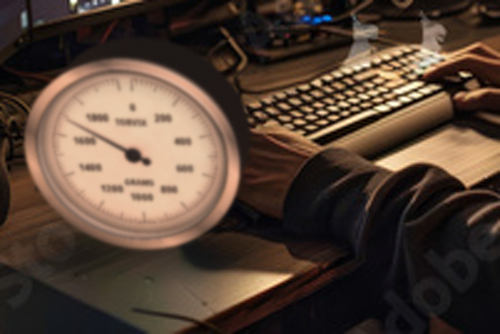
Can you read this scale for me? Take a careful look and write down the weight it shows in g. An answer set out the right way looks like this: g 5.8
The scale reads g 1700
